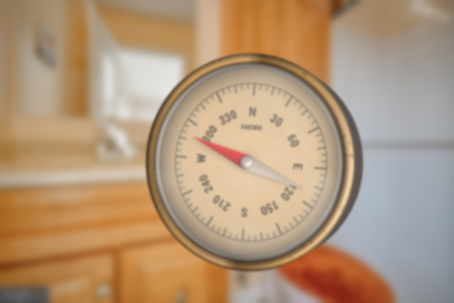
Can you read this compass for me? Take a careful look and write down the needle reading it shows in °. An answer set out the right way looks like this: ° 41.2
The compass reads ° 290
